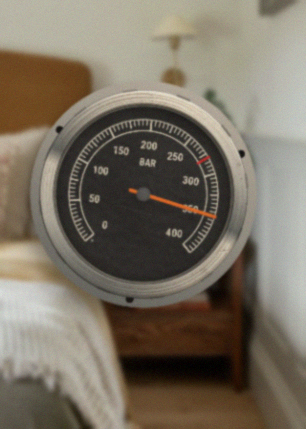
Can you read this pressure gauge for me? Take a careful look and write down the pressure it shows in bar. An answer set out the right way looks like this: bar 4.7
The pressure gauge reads bar 350
